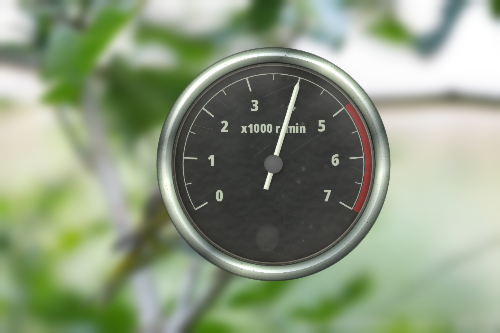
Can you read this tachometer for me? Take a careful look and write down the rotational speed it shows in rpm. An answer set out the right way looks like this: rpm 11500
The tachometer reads rpm 4000
